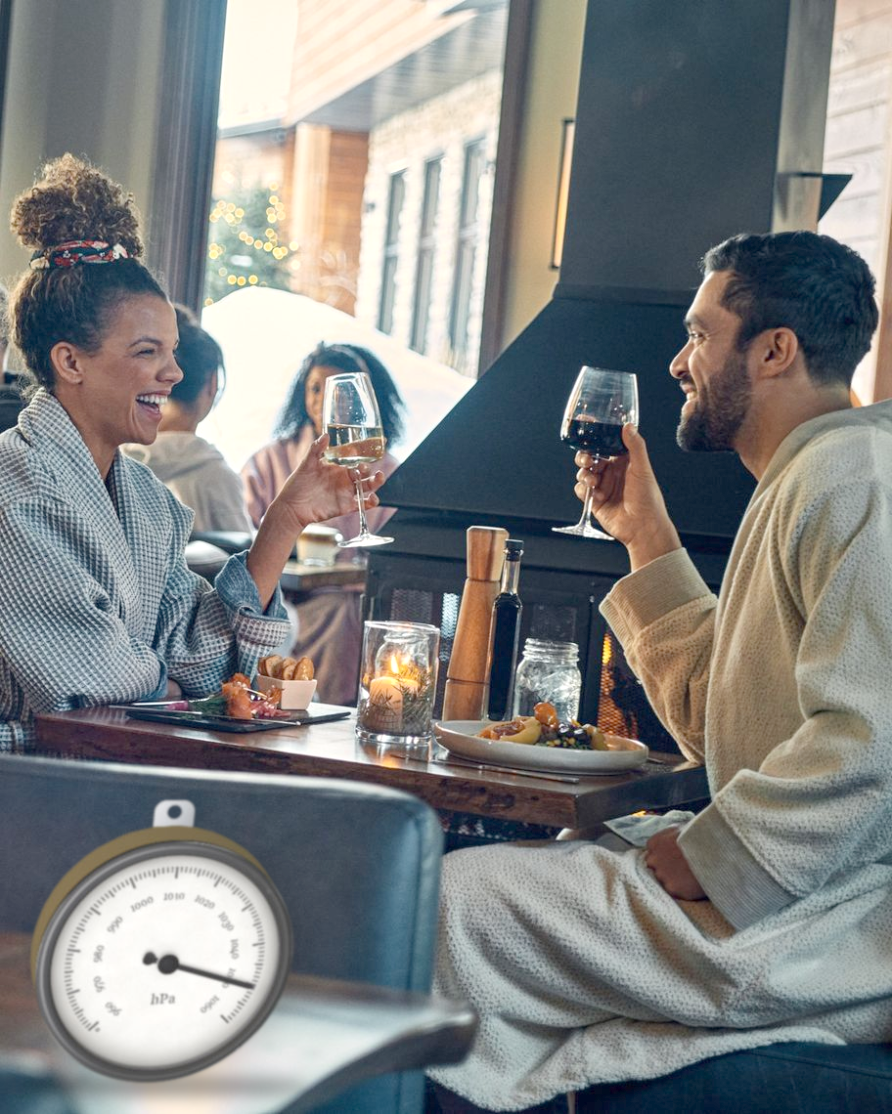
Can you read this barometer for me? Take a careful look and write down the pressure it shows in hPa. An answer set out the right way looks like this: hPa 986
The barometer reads hPa 1050
